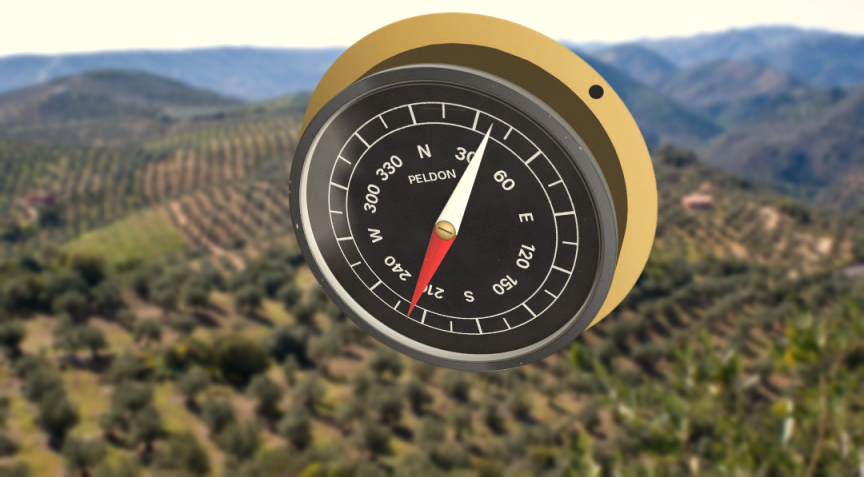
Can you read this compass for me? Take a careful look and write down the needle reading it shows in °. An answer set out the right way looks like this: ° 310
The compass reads ° 217.5
